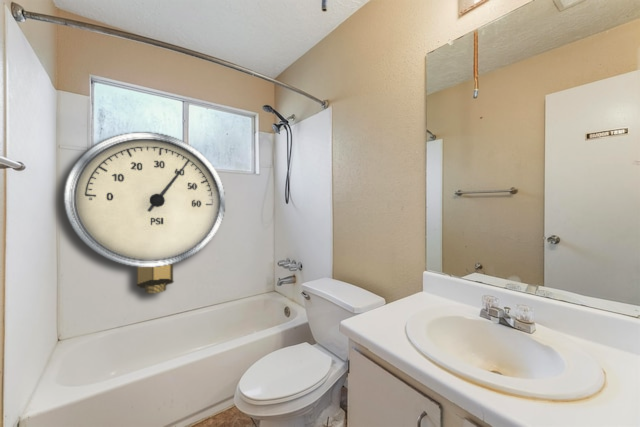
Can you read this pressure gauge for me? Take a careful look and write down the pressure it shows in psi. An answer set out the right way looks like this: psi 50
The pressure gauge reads psi 40
